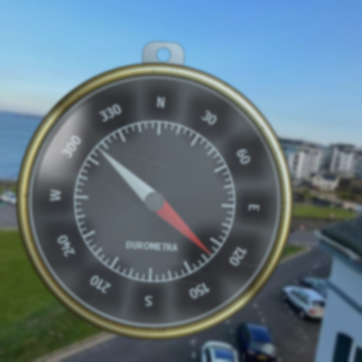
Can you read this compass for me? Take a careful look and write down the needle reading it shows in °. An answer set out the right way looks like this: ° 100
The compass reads ° 130
